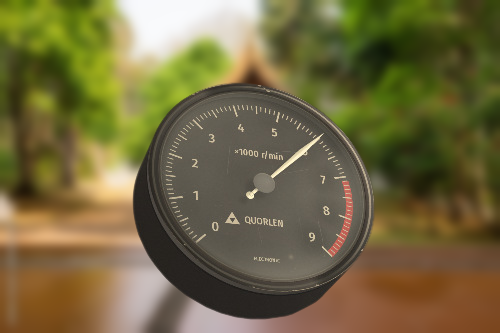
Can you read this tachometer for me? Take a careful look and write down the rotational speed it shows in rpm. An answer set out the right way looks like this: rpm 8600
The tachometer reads rpm 6000
